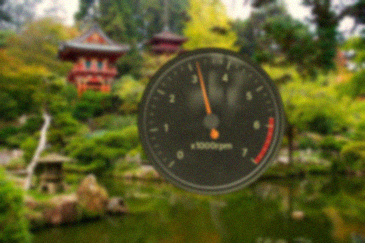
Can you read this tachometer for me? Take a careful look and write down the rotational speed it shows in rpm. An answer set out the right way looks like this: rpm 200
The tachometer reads rpm 3200
